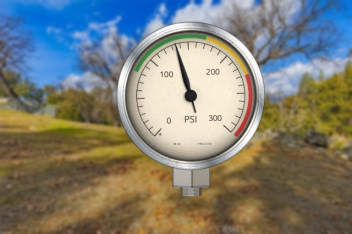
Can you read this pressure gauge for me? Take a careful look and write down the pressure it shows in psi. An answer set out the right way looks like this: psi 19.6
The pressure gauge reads psi 135
